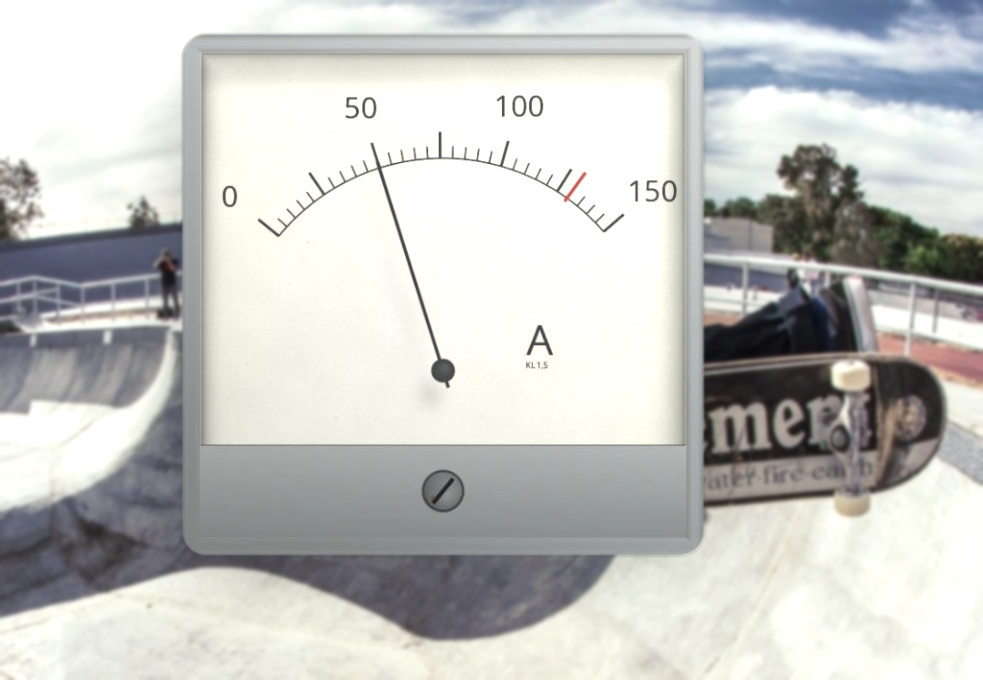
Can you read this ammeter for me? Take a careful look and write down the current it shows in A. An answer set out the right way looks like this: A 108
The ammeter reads A 50
